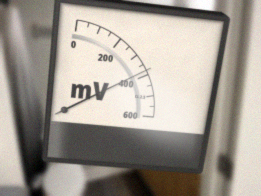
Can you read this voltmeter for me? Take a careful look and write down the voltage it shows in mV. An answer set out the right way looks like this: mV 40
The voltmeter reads mV 375
